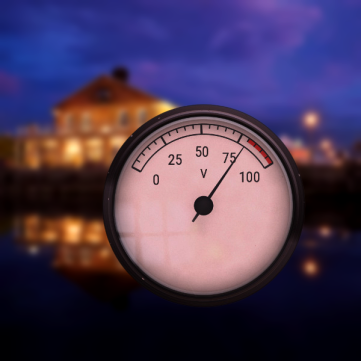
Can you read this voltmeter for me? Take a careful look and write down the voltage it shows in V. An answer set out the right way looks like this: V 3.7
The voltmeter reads V 80
